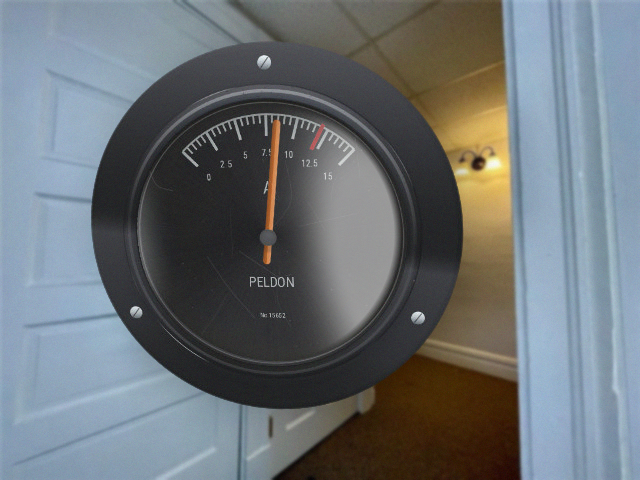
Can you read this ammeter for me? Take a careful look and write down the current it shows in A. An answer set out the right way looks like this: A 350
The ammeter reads A 8.5
